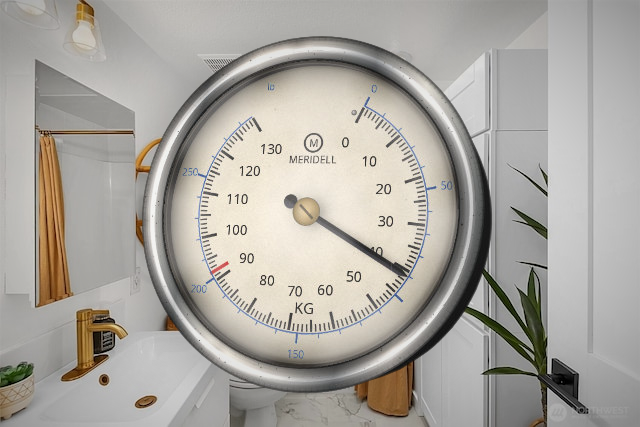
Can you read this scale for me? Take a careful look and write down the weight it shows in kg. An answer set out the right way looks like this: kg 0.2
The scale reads kg 41
